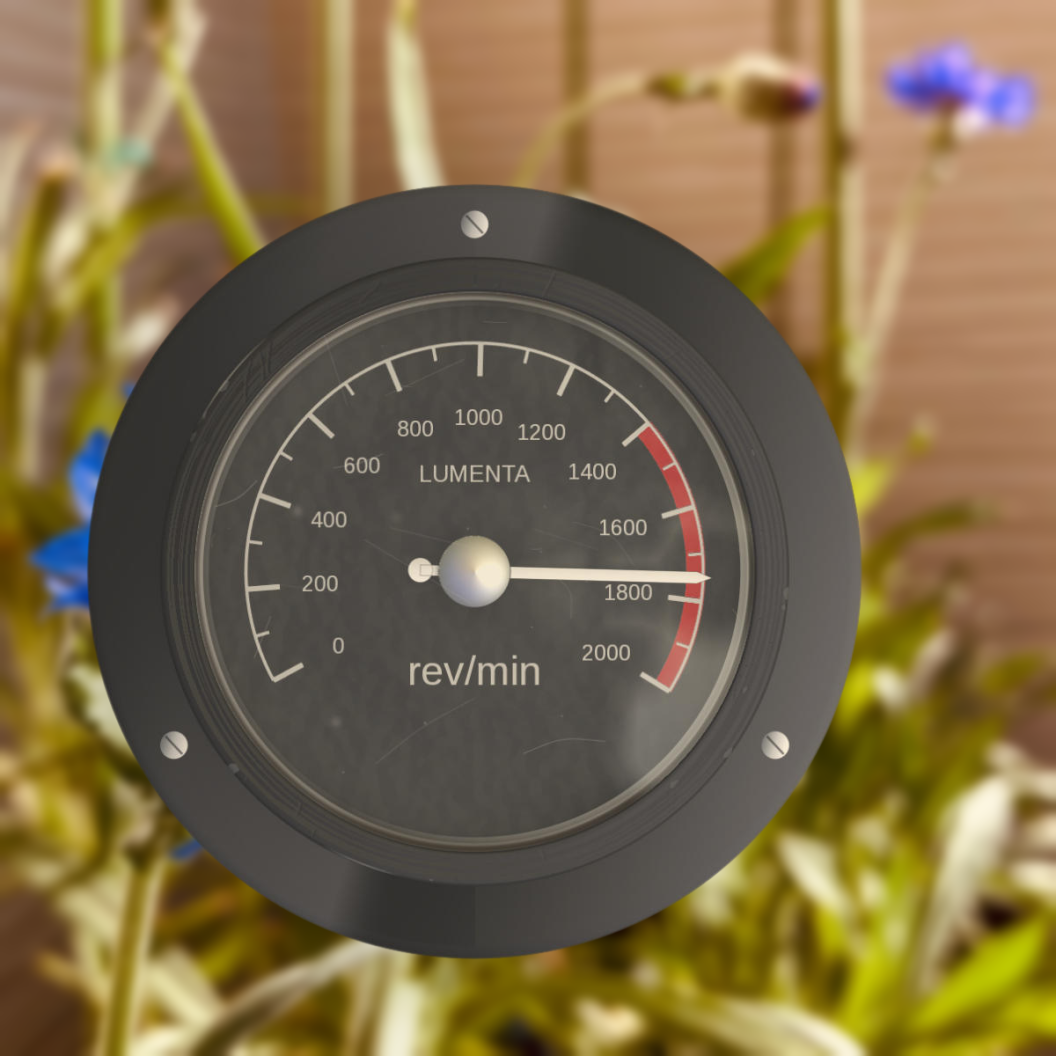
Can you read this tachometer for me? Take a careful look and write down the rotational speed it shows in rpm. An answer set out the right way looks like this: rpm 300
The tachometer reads rpm 1750
